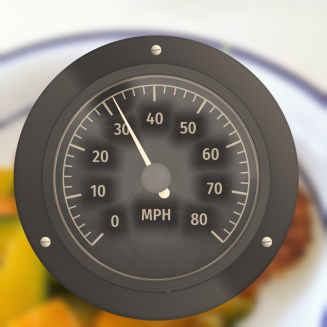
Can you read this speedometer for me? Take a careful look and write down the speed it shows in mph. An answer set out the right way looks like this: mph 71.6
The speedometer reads mph 32
